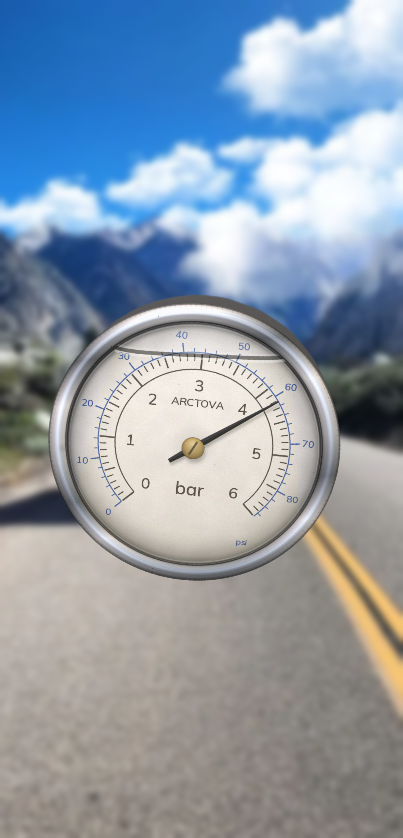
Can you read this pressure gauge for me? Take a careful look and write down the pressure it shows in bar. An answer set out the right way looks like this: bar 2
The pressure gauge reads bar 4.2
